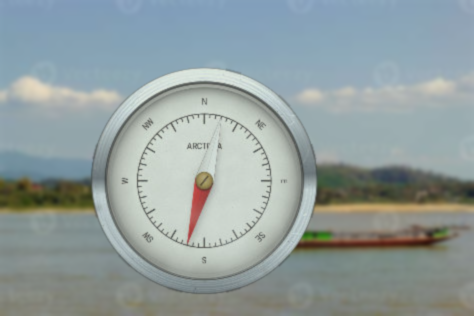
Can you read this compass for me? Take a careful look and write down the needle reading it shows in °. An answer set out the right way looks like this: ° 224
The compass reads ° 195
